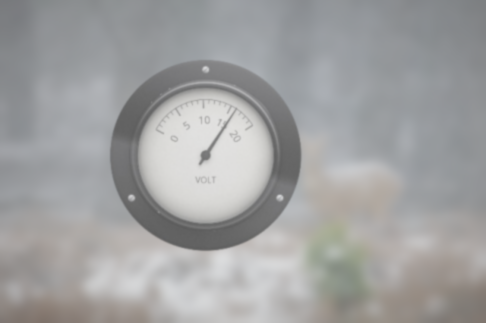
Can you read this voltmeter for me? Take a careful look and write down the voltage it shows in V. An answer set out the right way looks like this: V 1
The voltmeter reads V 16
